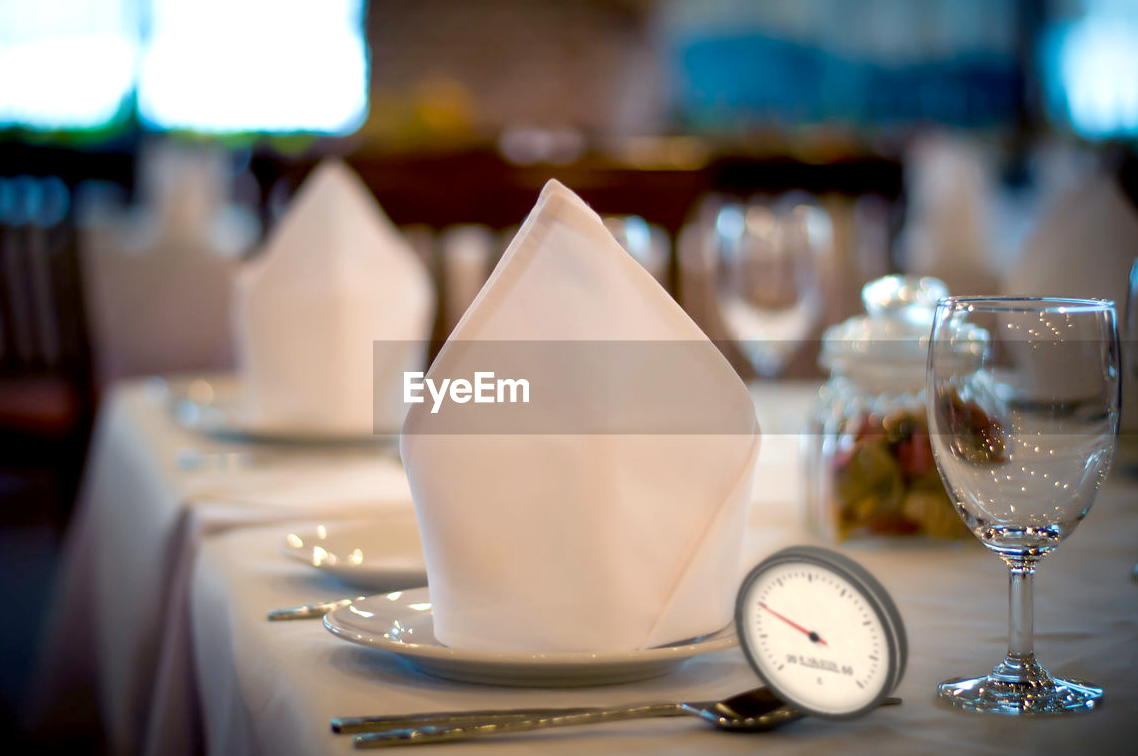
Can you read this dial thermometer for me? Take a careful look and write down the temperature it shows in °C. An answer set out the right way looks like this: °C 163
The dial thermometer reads °C 0
